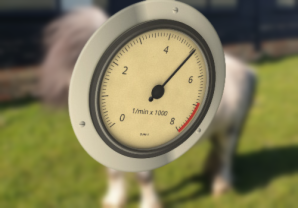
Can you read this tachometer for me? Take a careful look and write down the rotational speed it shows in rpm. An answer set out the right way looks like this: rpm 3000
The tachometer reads rpm 5000
